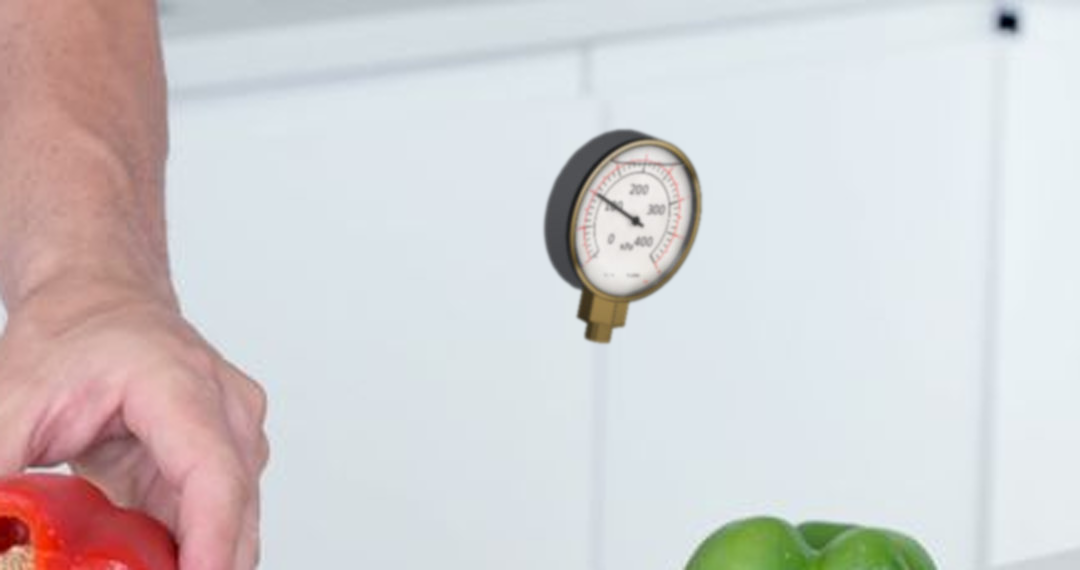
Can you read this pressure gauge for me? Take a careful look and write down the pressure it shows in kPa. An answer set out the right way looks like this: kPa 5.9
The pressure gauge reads kPa 100
